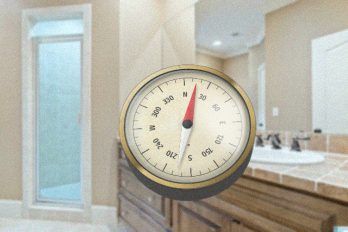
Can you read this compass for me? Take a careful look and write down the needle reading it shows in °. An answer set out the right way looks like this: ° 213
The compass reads ° 15
